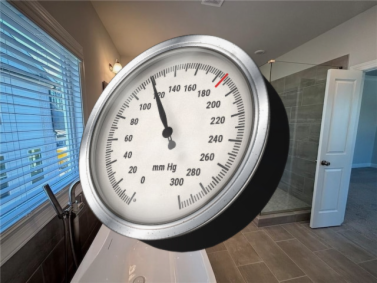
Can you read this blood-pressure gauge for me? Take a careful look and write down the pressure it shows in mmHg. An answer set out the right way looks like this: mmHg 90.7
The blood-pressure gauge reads mmHg 120
